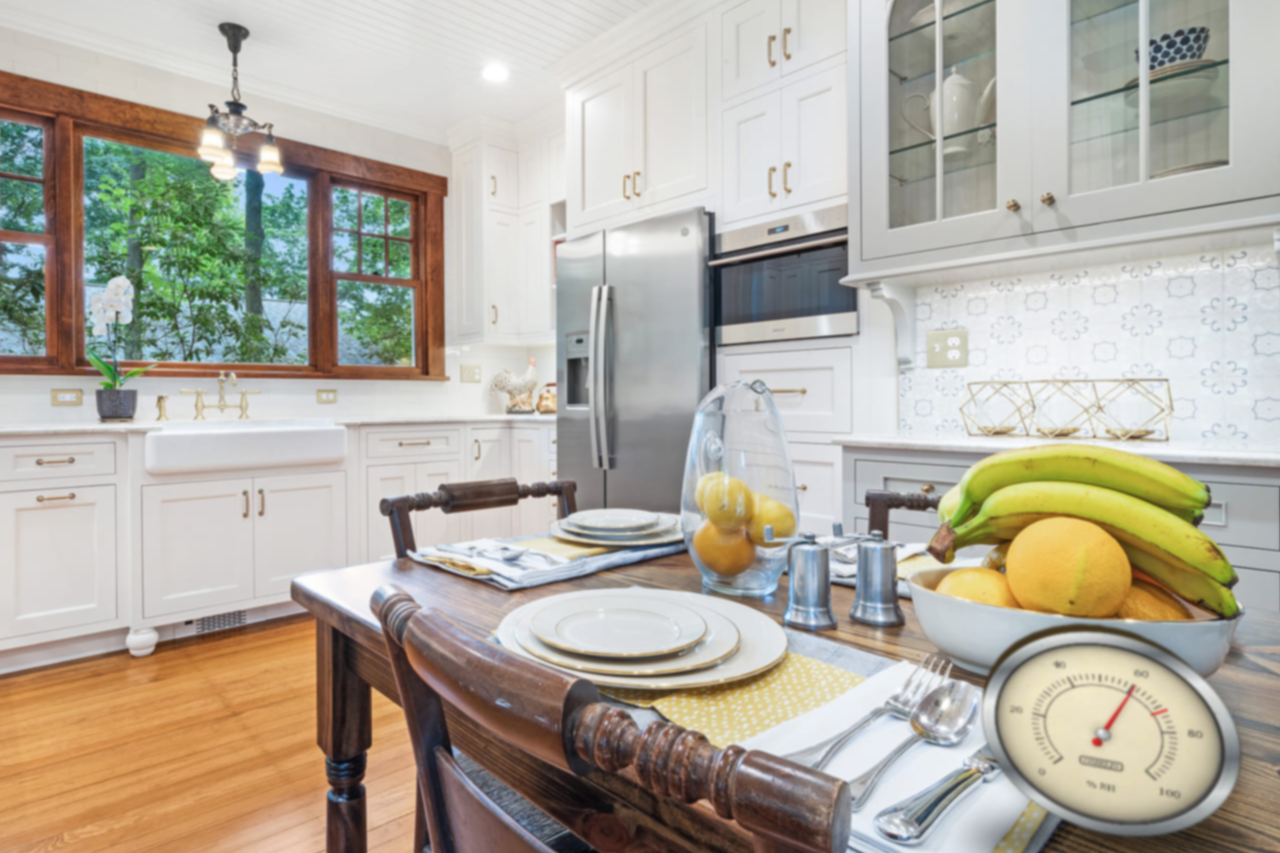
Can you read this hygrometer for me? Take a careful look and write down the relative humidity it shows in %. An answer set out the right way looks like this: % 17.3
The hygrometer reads % 60
